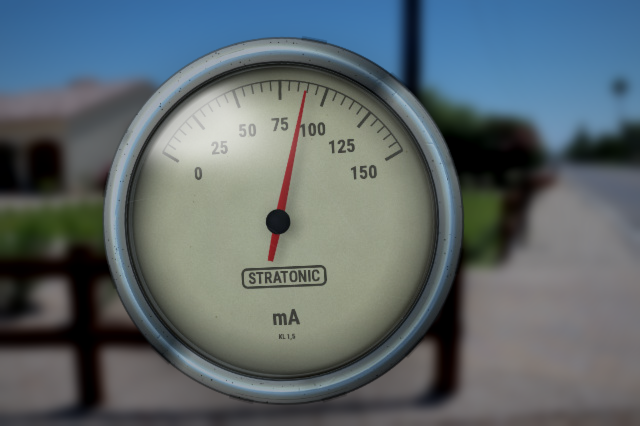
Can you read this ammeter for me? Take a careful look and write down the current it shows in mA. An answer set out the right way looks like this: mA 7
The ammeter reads mA 90
